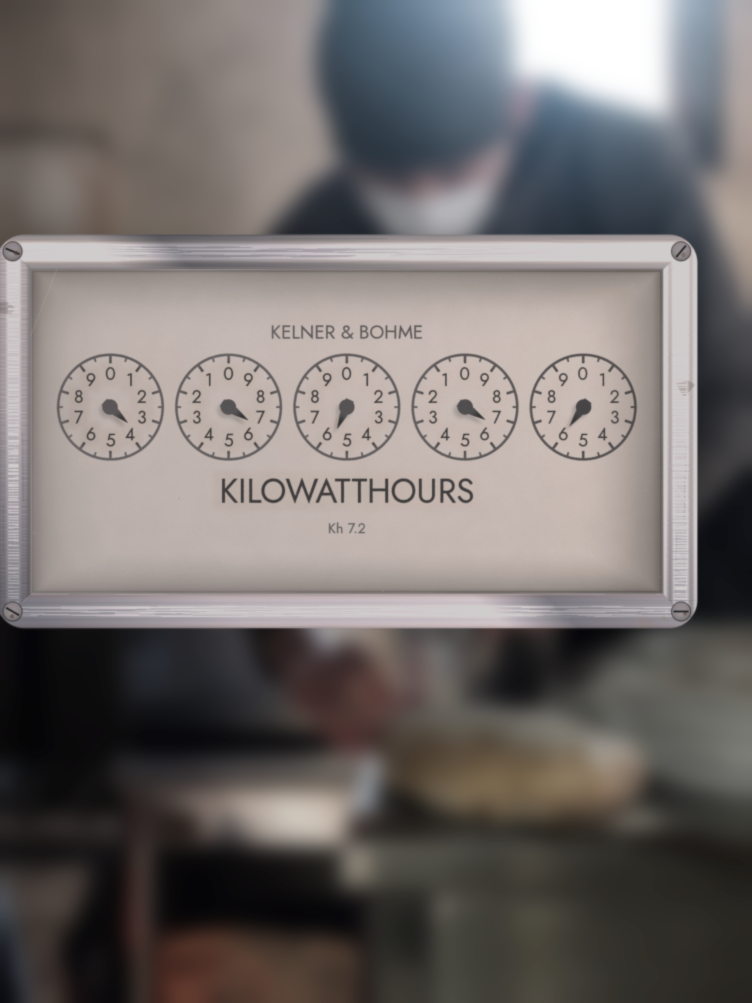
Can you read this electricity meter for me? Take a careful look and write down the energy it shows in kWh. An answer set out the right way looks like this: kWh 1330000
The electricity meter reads kWh 36566
